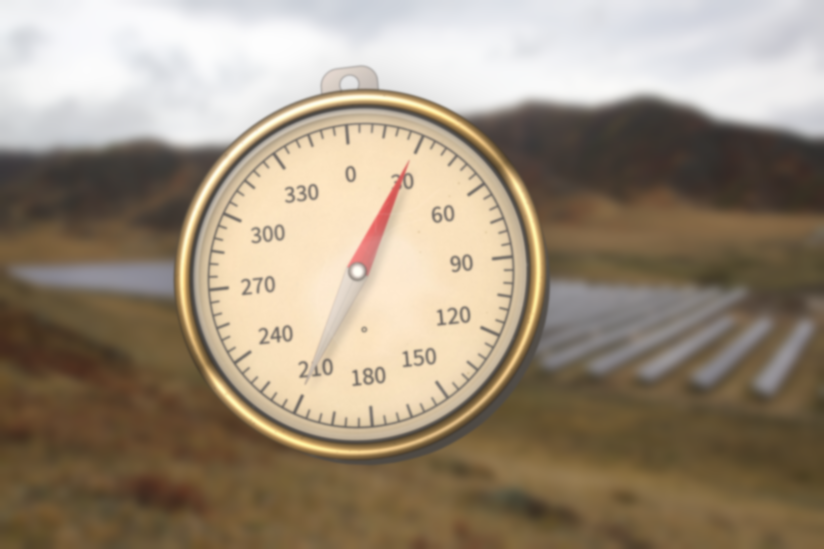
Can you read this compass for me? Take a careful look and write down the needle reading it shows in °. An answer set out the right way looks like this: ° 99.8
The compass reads ° 30
